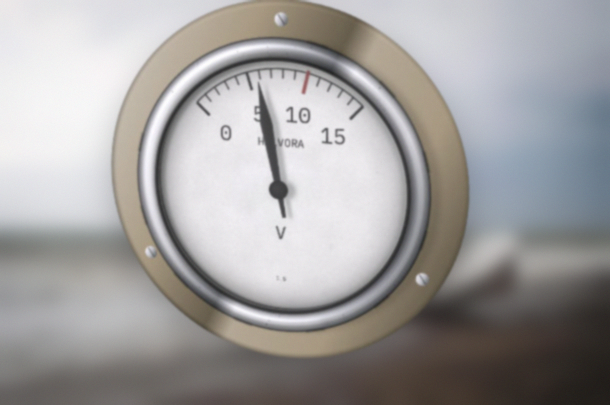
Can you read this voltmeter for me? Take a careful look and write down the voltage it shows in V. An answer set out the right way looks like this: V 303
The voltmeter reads V 6
